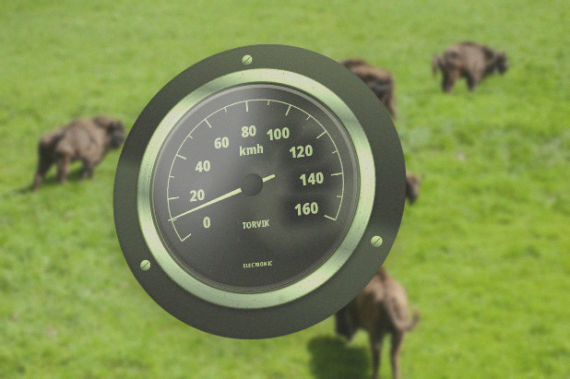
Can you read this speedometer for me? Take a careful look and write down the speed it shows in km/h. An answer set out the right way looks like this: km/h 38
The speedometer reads km/h 10
